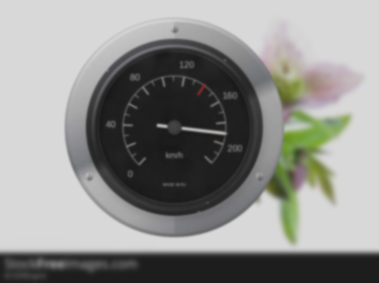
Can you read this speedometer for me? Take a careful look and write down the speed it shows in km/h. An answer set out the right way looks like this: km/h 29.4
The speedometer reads km/h 190
